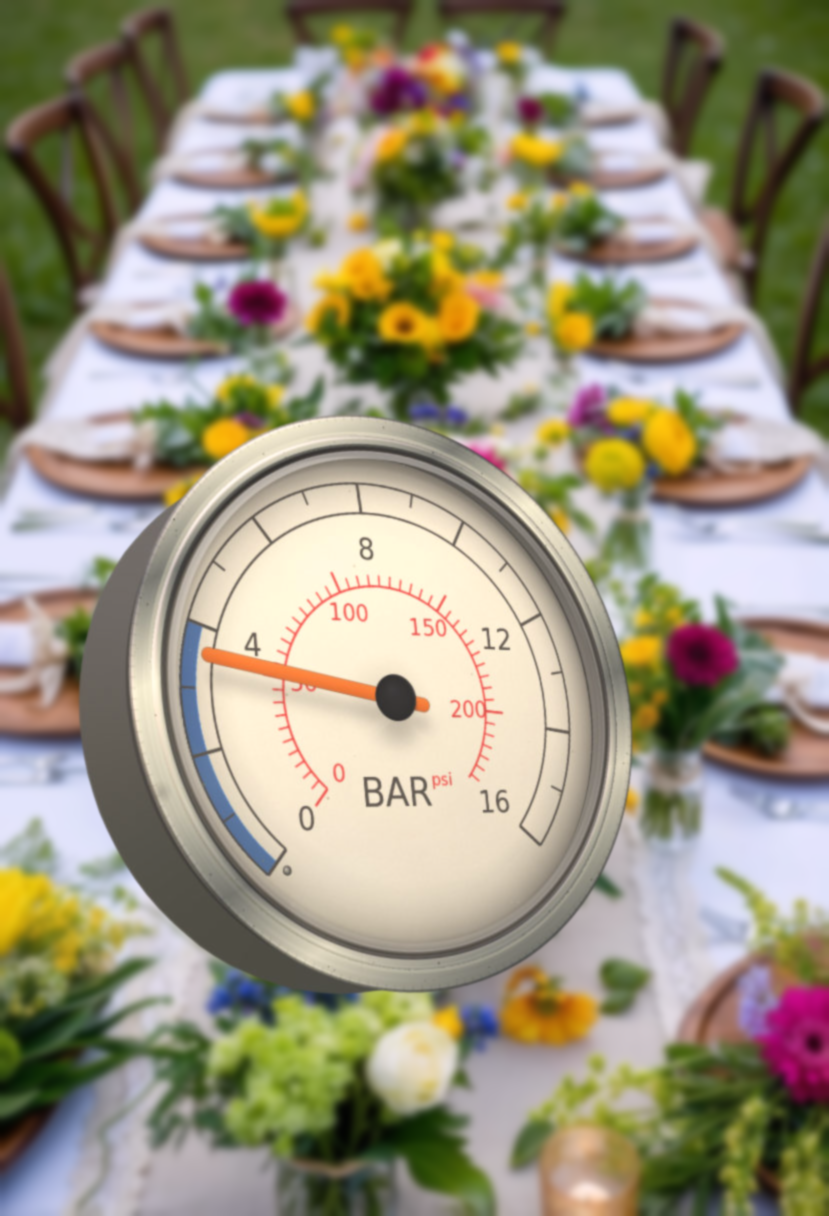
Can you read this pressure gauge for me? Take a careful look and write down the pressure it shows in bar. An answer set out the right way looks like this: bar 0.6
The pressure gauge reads bar 3.5
